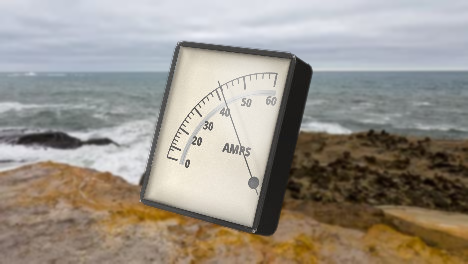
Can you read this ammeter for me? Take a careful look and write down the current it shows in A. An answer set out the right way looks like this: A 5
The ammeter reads A 42
